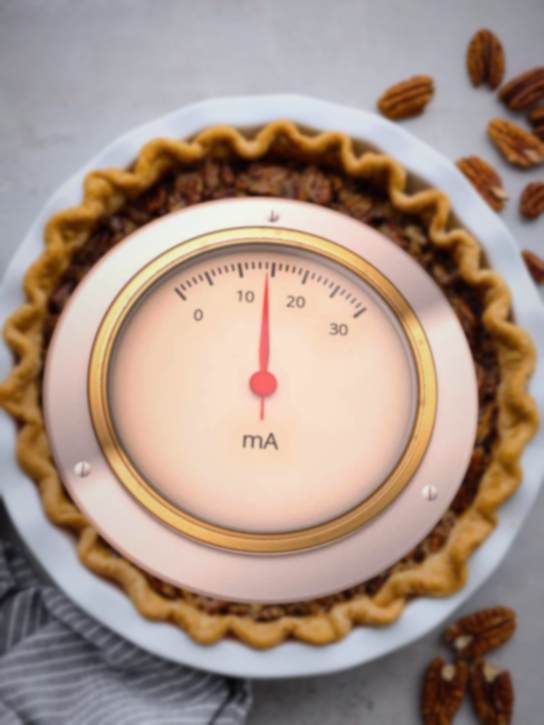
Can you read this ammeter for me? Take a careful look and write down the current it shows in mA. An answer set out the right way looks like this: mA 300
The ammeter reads mA 14
